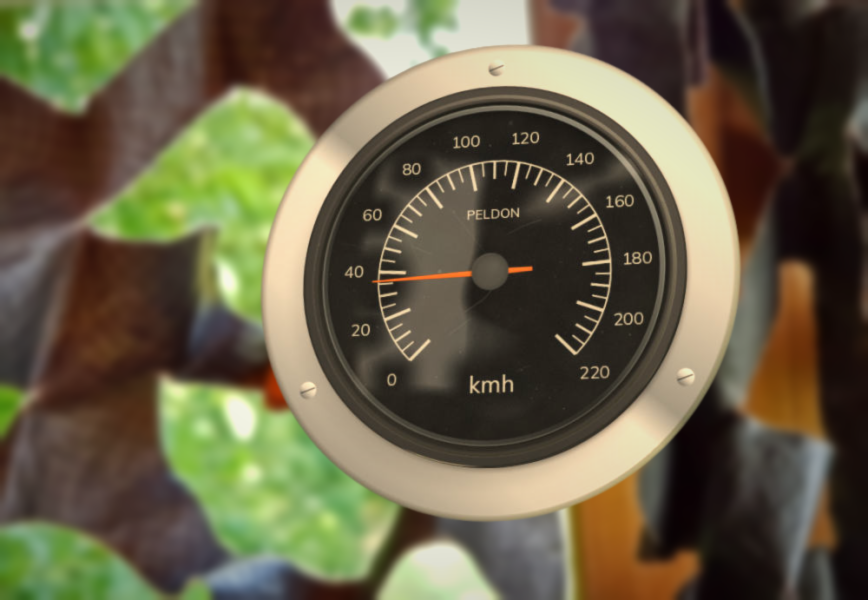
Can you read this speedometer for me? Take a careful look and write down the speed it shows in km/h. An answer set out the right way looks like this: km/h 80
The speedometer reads km/h 35
